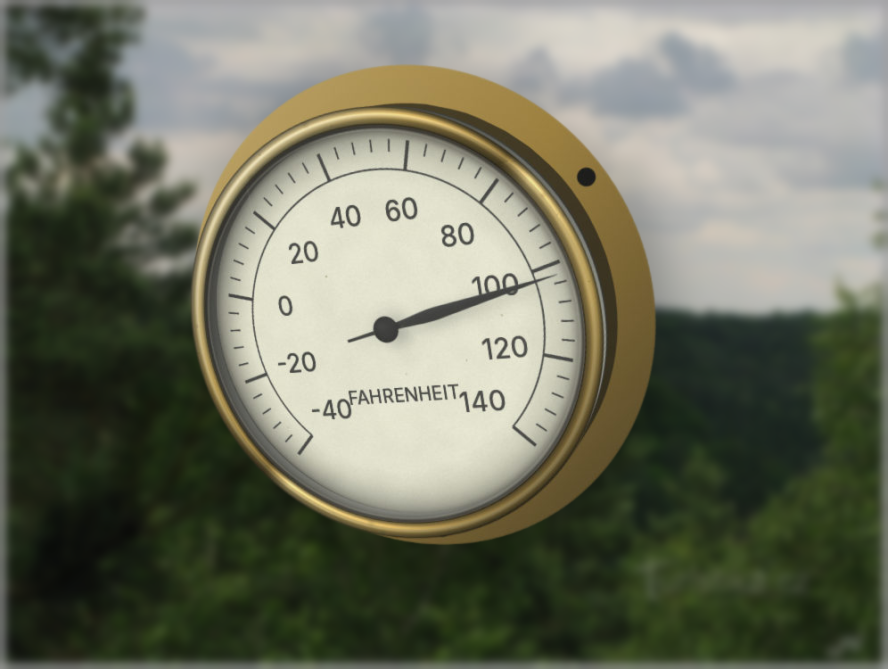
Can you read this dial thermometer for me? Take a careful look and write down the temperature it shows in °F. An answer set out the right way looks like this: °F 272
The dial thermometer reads °F 102
